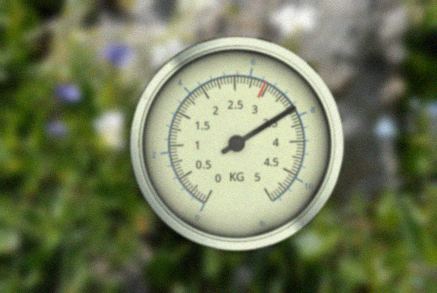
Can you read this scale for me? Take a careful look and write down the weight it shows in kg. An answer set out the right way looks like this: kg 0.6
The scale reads kg 3.5
